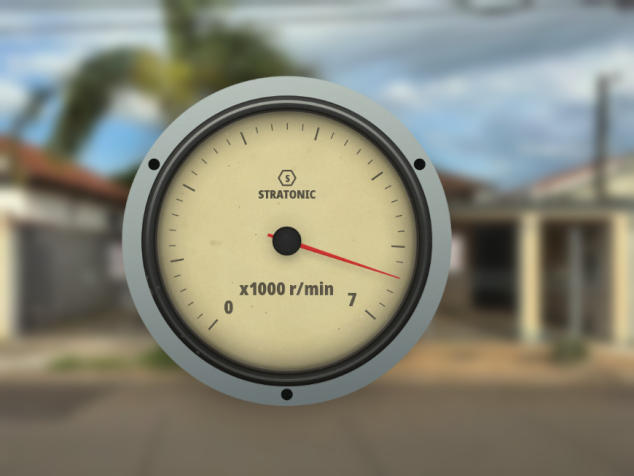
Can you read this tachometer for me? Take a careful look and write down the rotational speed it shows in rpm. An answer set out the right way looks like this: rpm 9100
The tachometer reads rpm 6400
